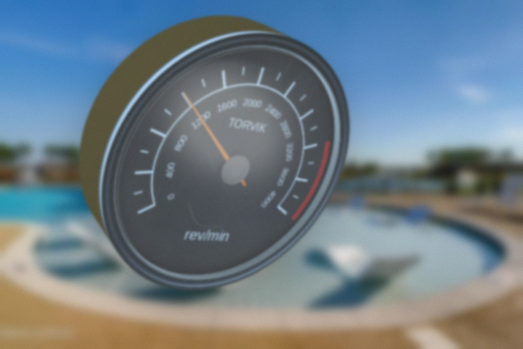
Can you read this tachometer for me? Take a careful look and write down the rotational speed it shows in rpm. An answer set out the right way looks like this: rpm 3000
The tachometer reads rpm 1200
